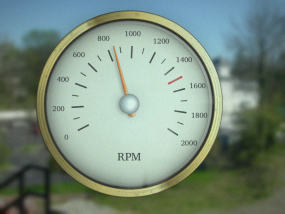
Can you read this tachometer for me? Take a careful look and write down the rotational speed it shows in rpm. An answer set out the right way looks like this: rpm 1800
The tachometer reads rpm 850
